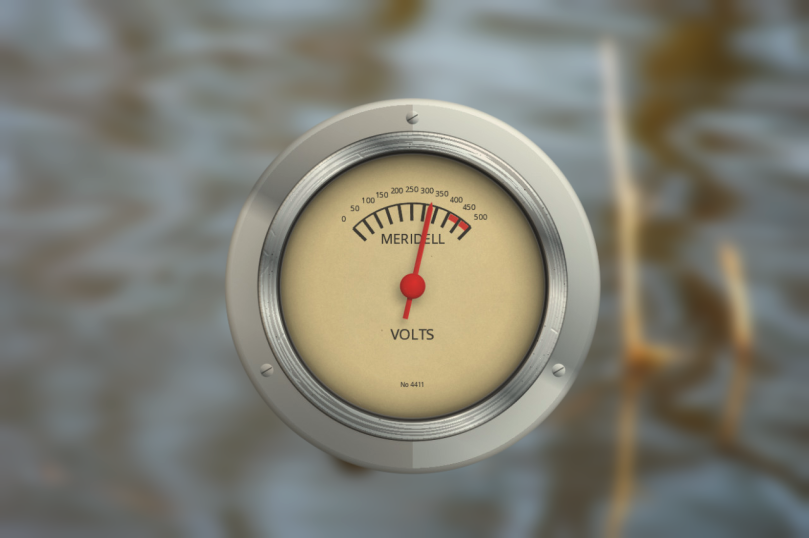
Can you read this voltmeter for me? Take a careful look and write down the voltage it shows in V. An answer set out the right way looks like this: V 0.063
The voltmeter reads V 325
